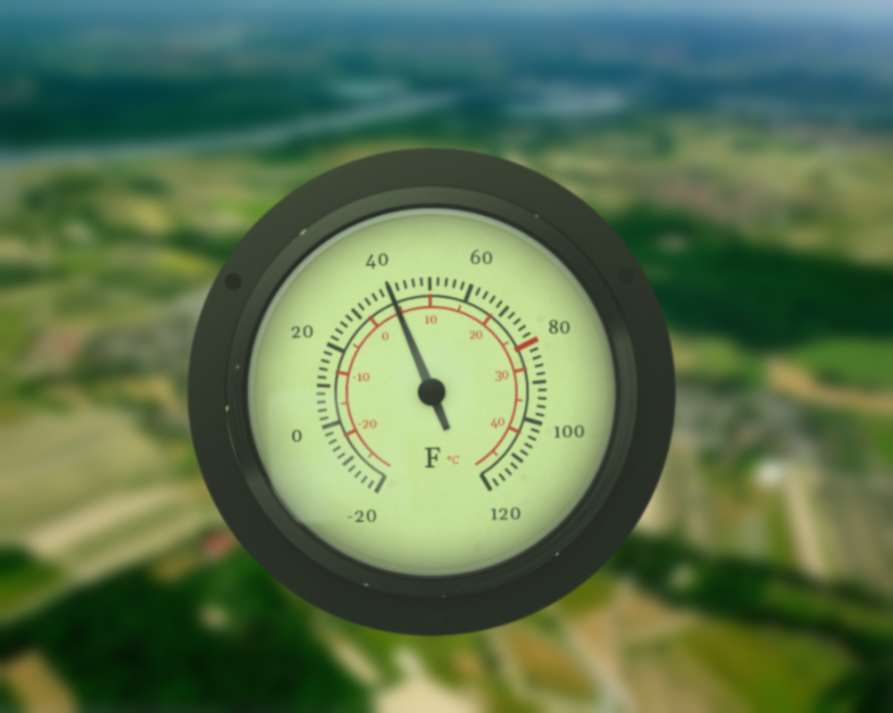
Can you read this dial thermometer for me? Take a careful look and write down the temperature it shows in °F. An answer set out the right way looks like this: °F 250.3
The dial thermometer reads °F 40
